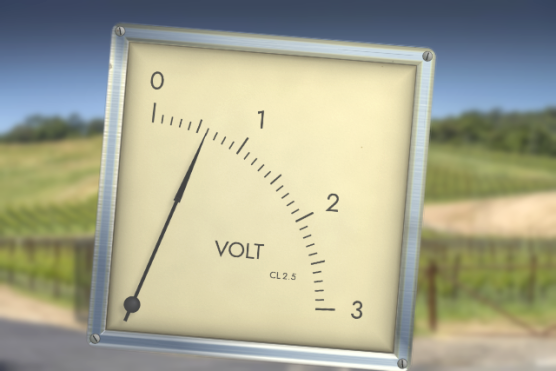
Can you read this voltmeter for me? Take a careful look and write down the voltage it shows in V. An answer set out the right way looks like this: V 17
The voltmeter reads V 0.6
